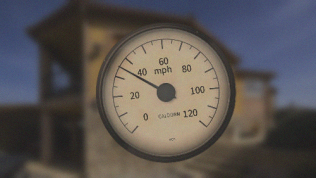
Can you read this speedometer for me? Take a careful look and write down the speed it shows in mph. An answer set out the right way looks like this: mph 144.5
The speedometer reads mph 35
